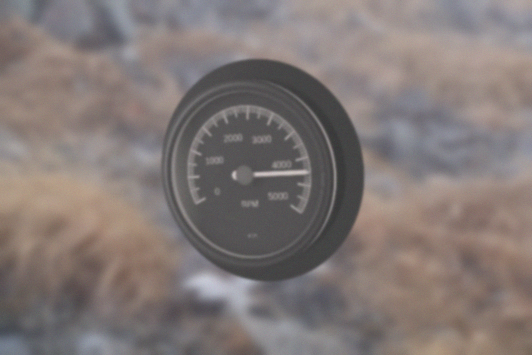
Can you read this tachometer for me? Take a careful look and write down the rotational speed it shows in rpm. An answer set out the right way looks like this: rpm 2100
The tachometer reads rpm 4250
